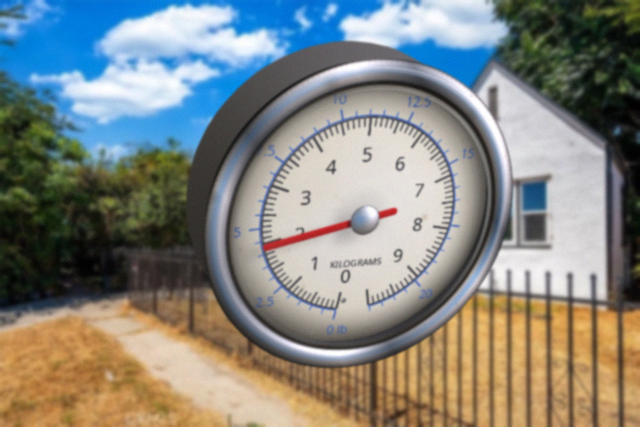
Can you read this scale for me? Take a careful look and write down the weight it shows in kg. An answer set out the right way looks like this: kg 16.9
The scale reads kg 2
